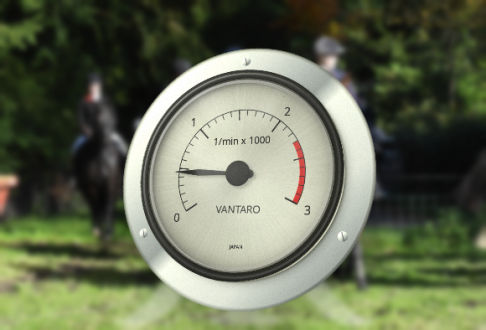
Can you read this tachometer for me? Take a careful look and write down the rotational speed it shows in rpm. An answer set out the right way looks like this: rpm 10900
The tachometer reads rpm 450
